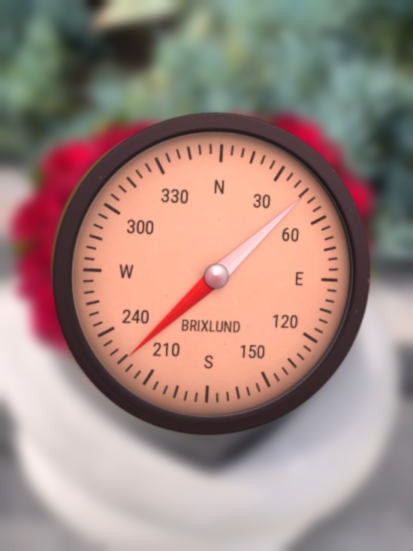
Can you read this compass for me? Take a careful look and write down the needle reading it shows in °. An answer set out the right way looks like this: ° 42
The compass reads ° 225
